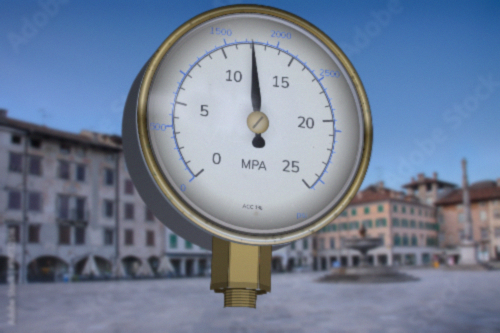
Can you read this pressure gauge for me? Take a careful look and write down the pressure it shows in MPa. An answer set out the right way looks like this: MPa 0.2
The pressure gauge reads MPa 12
